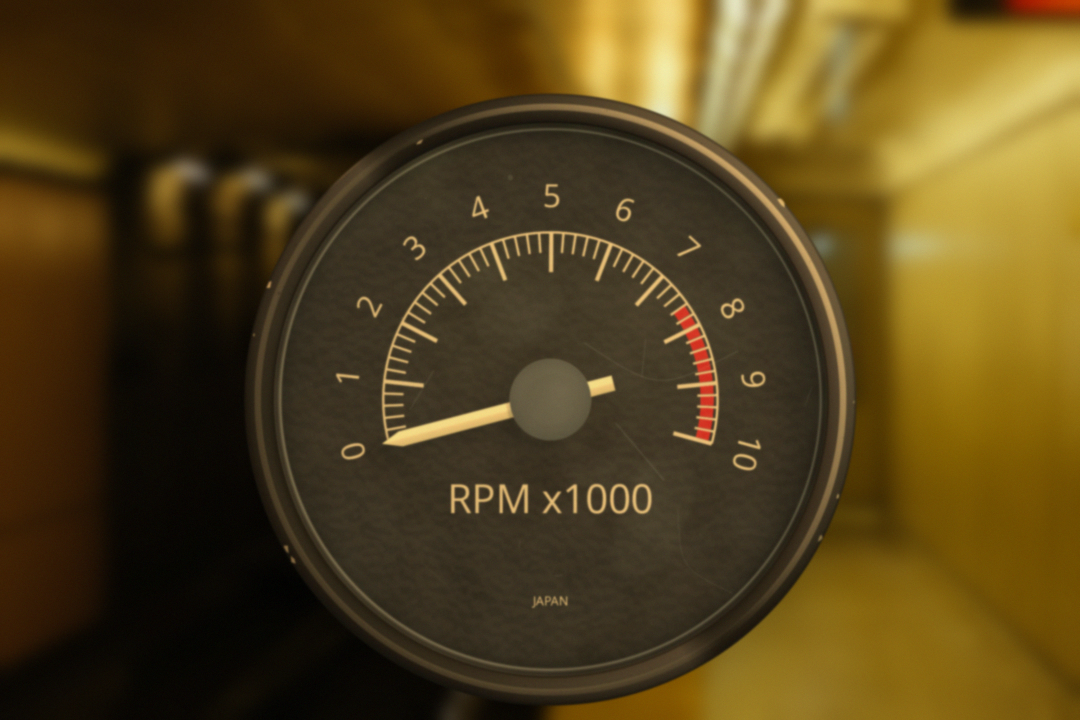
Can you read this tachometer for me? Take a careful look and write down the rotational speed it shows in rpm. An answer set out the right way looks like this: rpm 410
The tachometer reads rpm 0
